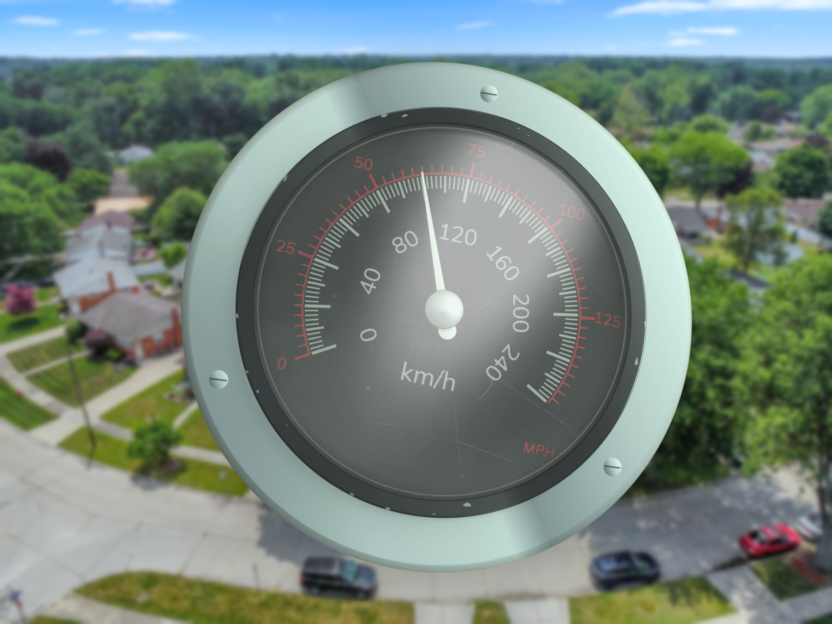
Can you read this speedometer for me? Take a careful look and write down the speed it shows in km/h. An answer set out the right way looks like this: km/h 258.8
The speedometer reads km/h 100
